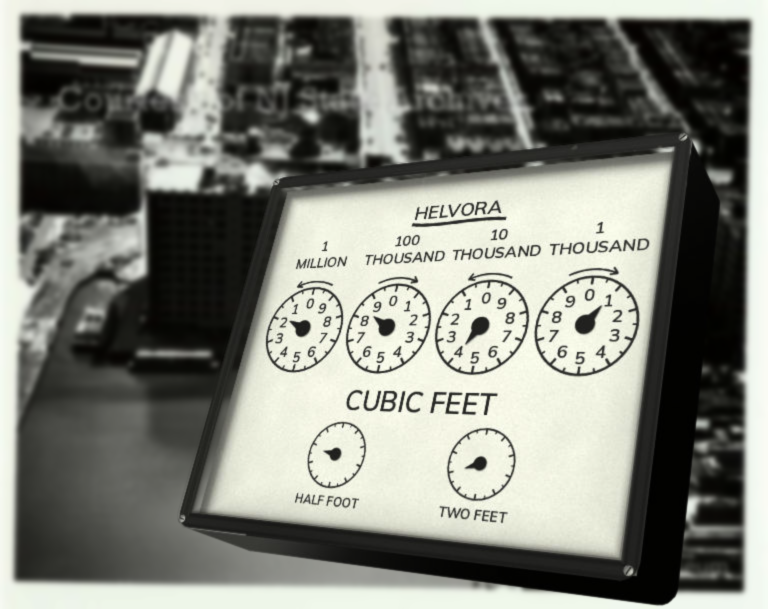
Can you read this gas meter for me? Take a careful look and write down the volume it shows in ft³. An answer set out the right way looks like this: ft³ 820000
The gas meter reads ft³ 184100
